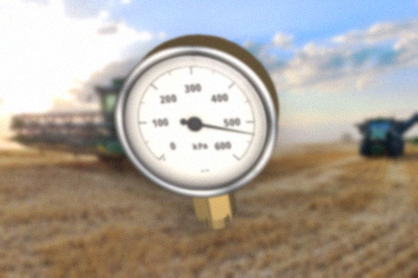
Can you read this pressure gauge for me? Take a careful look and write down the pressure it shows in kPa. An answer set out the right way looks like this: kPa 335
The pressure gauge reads kPa 525
